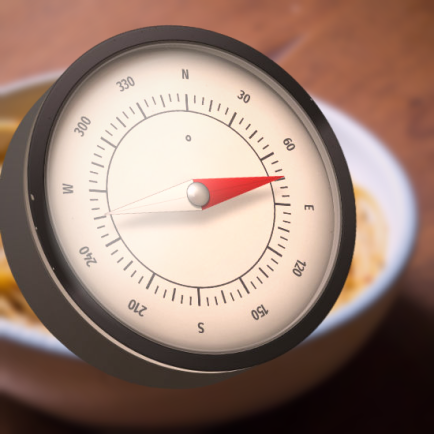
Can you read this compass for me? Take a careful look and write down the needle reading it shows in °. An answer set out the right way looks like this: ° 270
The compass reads ° 75
